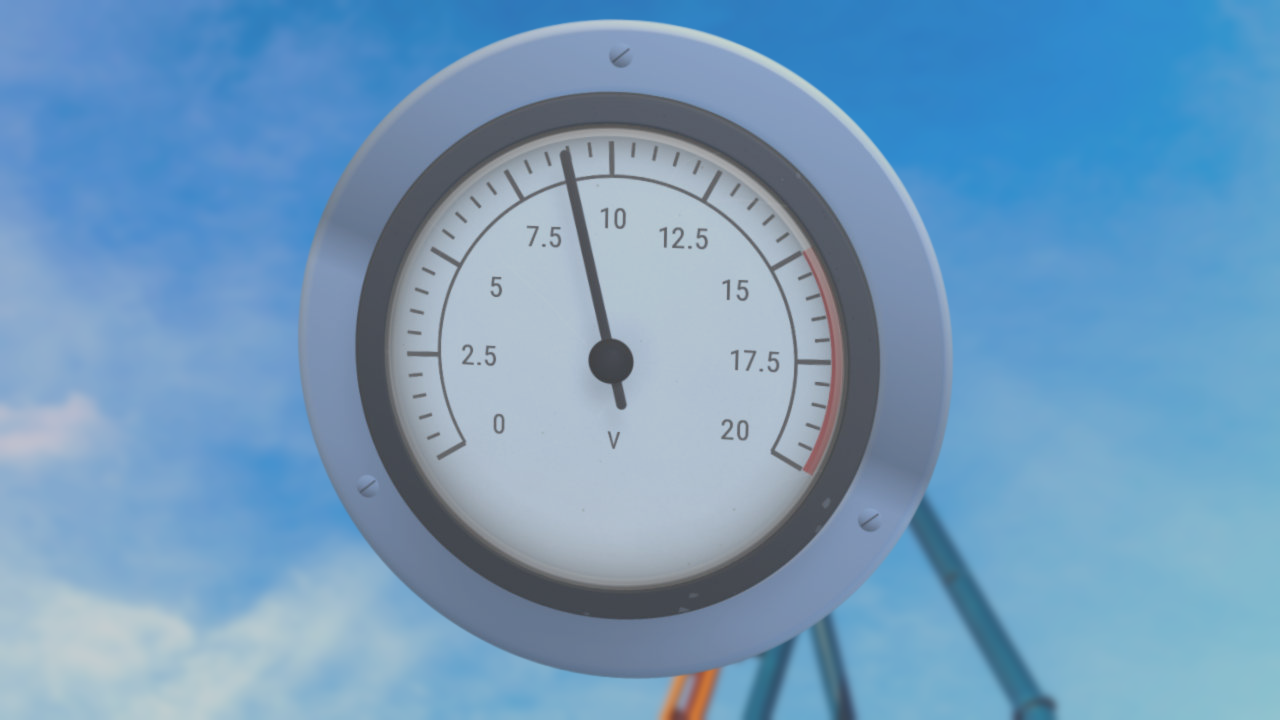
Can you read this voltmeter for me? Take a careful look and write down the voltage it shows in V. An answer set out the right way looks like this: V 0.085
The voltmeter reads V 9
